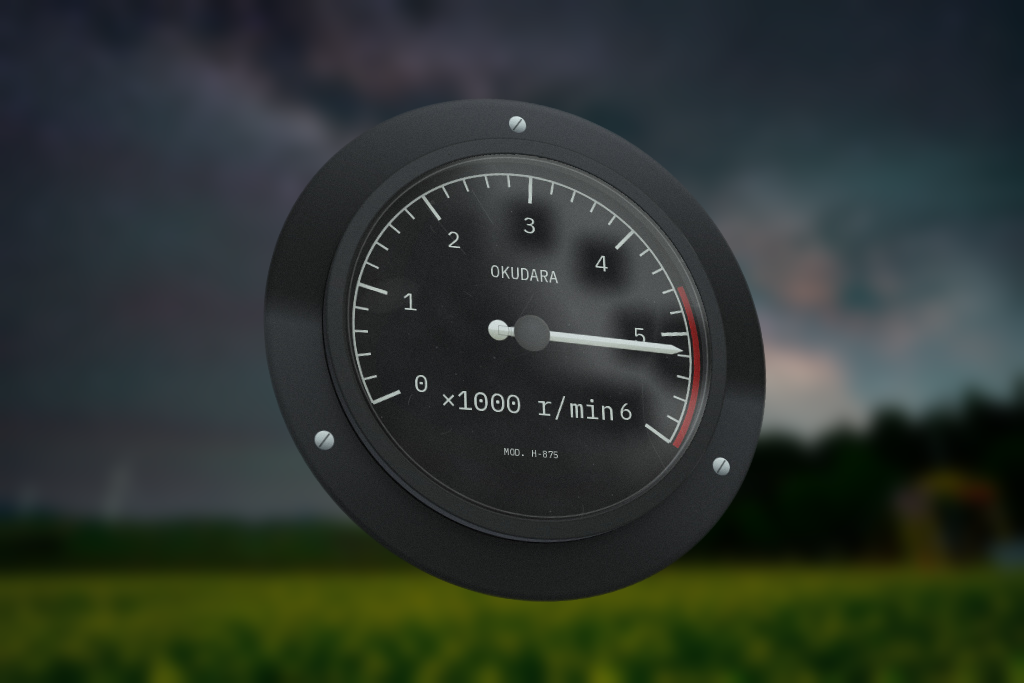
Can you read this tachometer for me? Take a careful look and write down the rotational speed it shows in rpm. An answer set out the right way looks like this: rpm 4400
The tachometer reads rpm 5200
